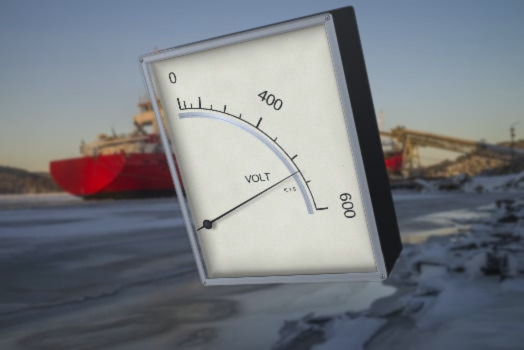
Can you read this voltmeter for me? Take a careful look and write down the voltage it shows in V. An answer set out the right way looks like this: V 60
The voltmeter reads V 525
